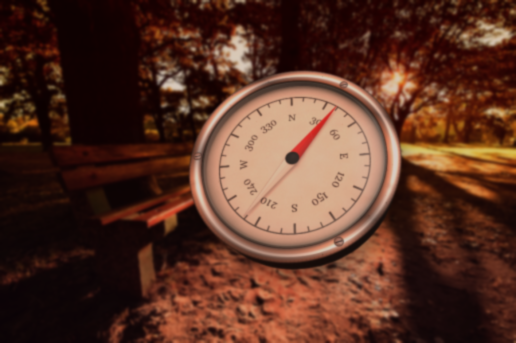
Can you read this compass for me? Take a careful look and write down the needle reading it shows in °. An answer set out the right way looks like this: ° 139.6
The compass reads ° 40
